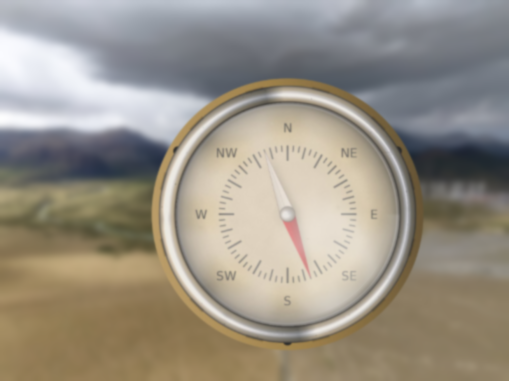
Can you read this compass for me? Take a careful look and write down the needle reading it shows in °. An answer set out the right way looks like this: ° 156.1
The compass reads ° 160
